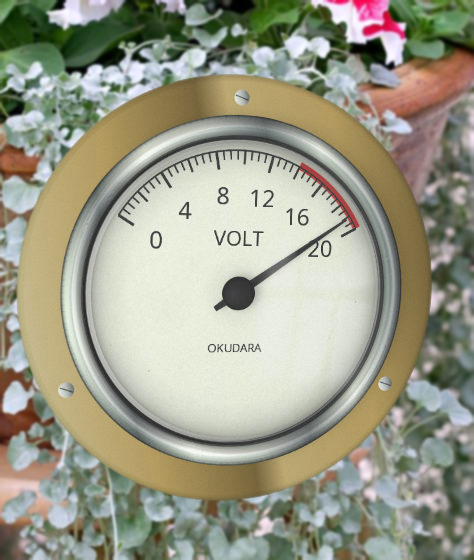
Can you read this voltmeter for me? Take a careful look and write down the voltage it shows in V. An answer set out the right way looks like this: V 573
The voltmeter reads V 19
